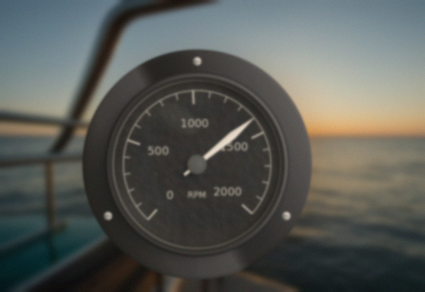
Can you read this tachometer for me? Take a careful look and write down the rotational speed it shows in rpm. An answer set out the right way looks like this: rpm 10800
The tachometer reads rpm 1400
